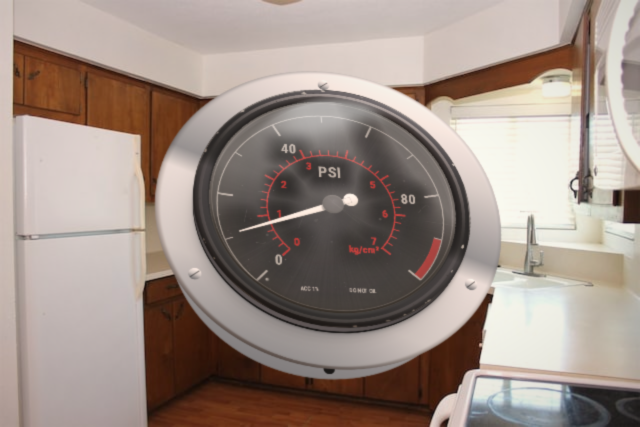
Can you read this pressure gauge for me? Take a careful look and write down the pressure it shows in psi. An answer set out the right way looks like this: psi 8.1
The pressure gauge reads psi 10
